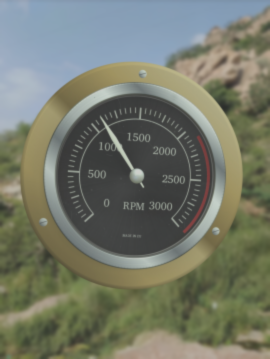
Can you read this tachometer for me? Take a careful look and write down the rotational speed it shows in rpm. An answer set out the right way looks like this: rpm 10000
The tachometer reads rpm 1100
